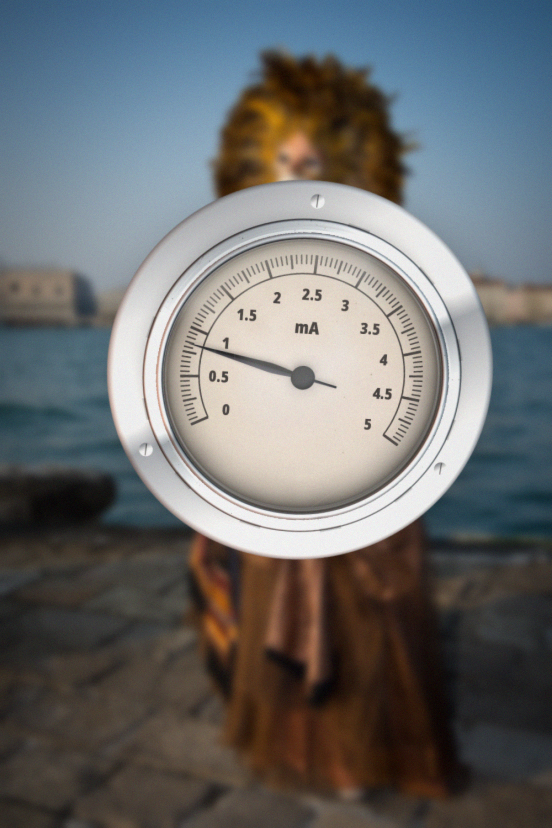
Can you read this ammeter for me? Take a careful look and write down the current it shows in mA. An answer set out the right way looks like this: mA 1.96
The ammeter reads mA 0.85
